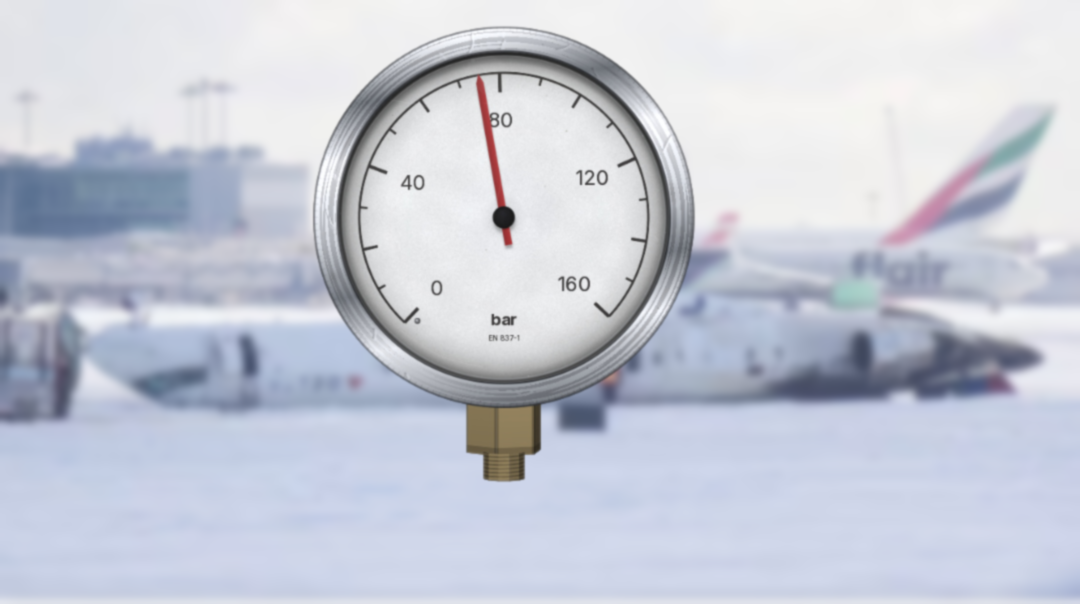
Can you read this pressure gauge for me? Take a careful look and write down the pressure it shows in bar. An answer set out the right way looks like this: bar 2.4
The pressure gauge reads bar 75
